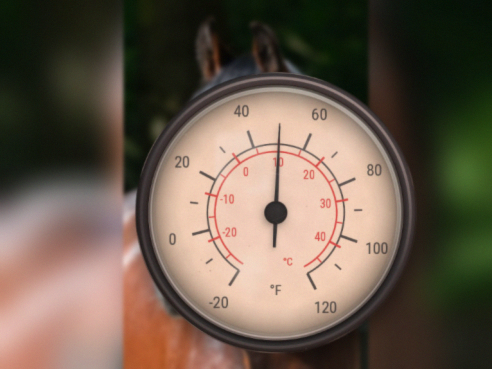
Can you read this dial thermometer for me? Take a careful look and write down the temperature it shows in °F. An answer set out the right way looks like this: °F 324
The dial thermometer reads °F 50
